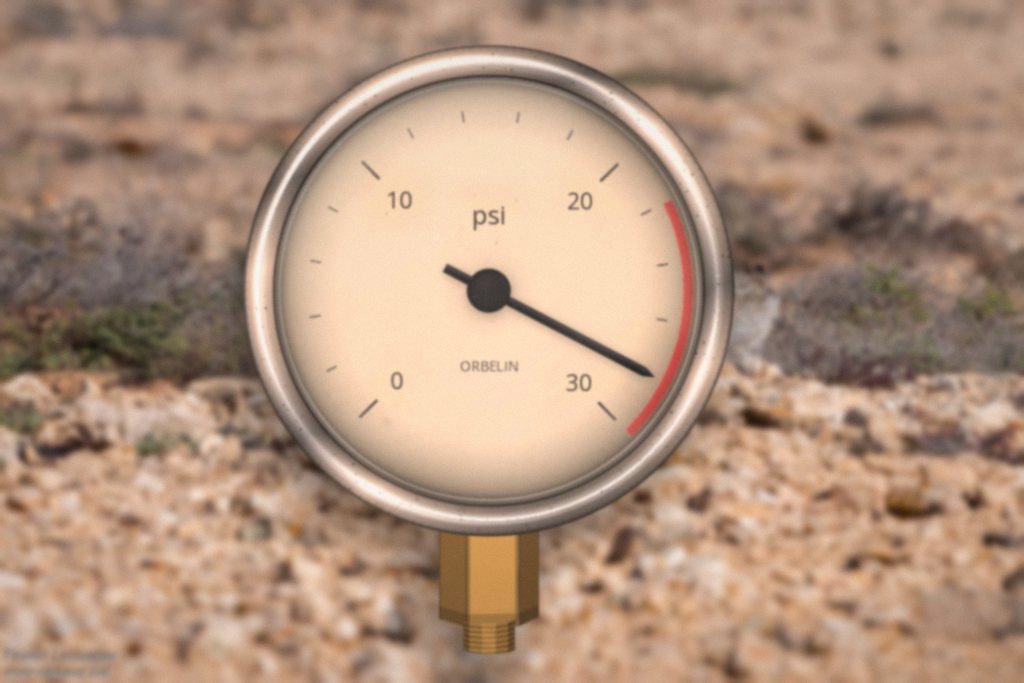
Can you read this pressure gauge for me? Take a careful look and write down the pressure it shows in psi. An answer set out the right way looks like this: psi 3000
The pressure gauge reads psi 28
